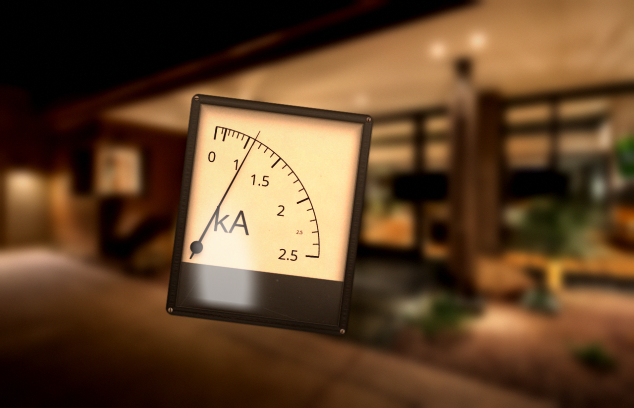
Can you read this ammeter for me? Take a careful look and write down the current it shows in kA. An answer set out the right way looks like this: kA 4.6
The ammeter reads kA 1.1
